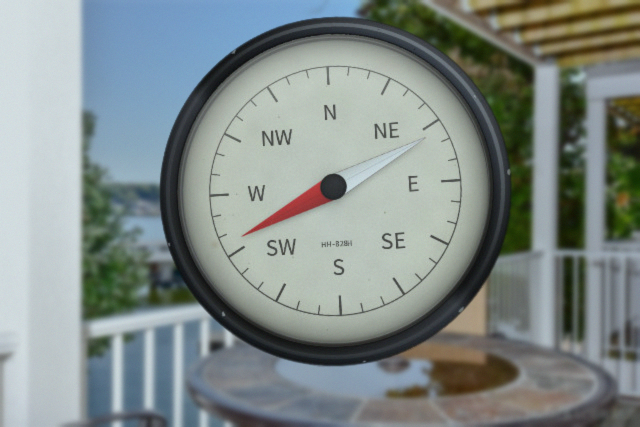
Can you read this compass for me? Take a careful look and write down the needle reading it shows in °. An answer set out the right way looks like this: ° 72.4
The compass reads ° 245
